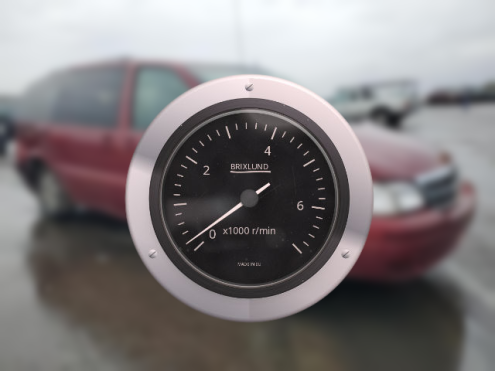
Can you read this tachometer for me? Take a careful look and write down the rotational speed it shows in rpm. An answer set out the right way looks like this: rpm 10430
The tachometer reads rpm 200
